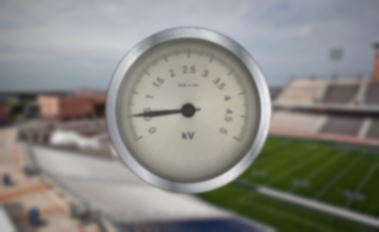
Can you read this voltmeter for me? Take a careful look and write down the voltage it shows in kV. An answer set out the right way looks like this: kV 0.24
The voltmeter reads kV 0.5
